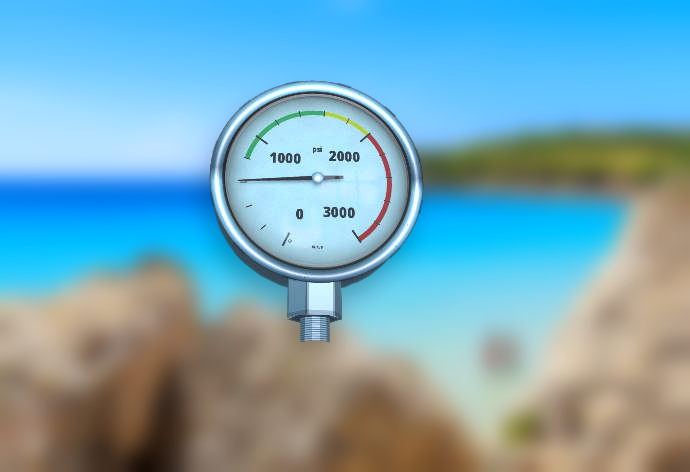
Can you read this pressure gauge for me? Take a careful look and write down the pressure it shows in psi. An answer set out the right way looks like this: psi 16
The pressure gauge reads psi 600
